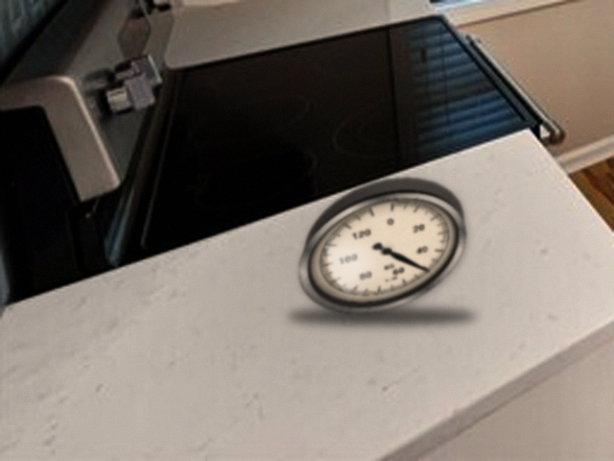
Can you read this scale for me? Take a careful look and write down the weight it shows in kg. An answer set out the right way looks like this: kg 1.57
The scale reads kg 50
